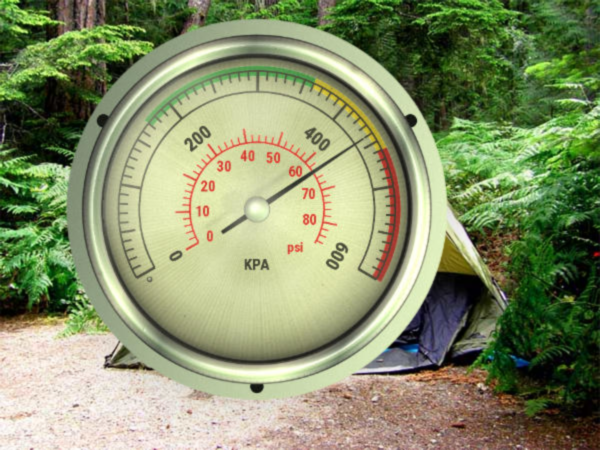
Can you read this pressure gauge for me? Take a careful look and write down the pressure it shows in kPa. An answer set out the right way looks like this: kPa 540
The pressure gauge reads kPa 440
